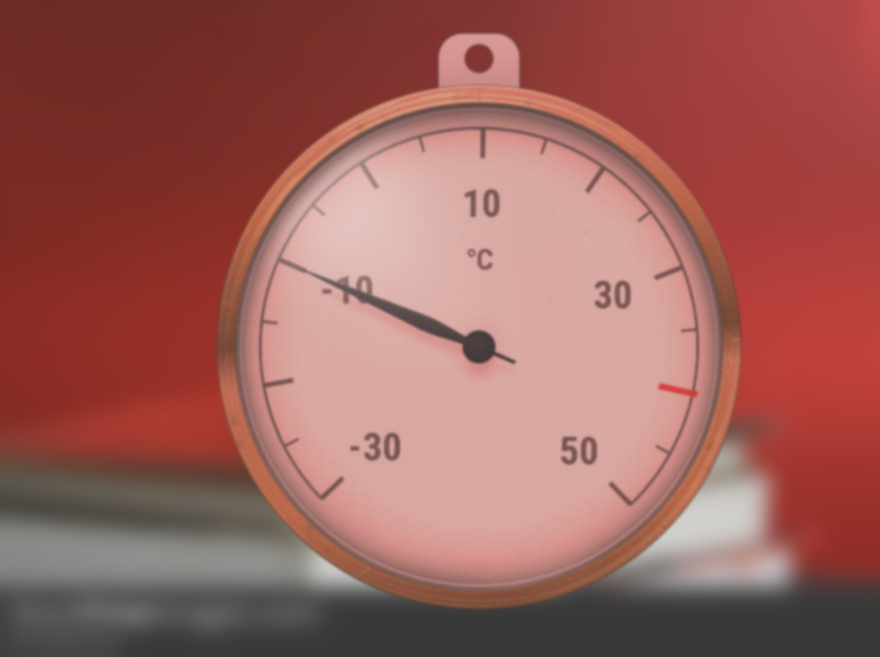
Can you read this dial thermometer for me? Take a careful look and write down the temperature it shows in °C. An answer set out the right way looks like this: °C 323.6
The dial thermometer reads °C -10
